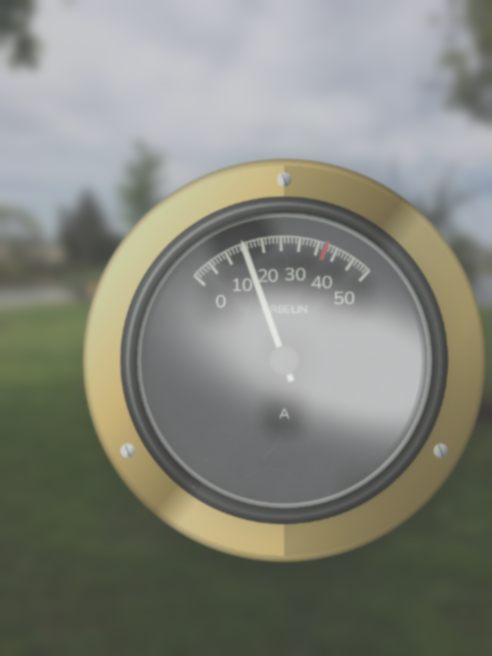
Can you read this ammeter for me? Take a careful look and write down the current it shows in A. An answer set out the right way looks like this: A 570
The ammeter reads A 15
